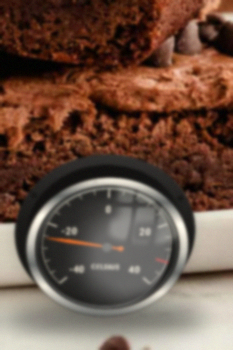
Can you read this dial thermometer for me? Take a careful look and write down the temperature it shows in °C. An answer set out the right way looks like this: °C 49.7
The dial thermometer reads °C -24
